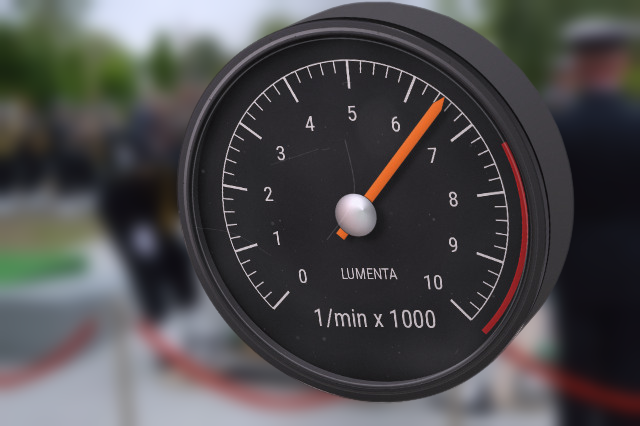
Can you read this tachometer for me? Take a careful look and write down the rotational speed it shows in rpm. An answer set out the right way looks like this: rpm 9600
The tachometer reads rpm 6500
